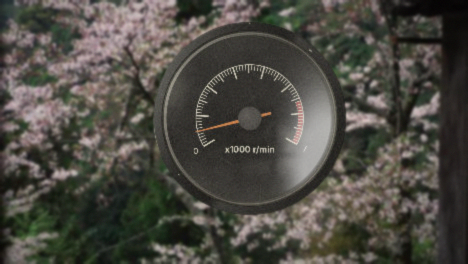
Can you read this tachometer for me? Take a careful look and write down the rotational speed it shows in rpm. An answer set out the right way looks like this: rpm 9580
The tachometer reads rpm 500
